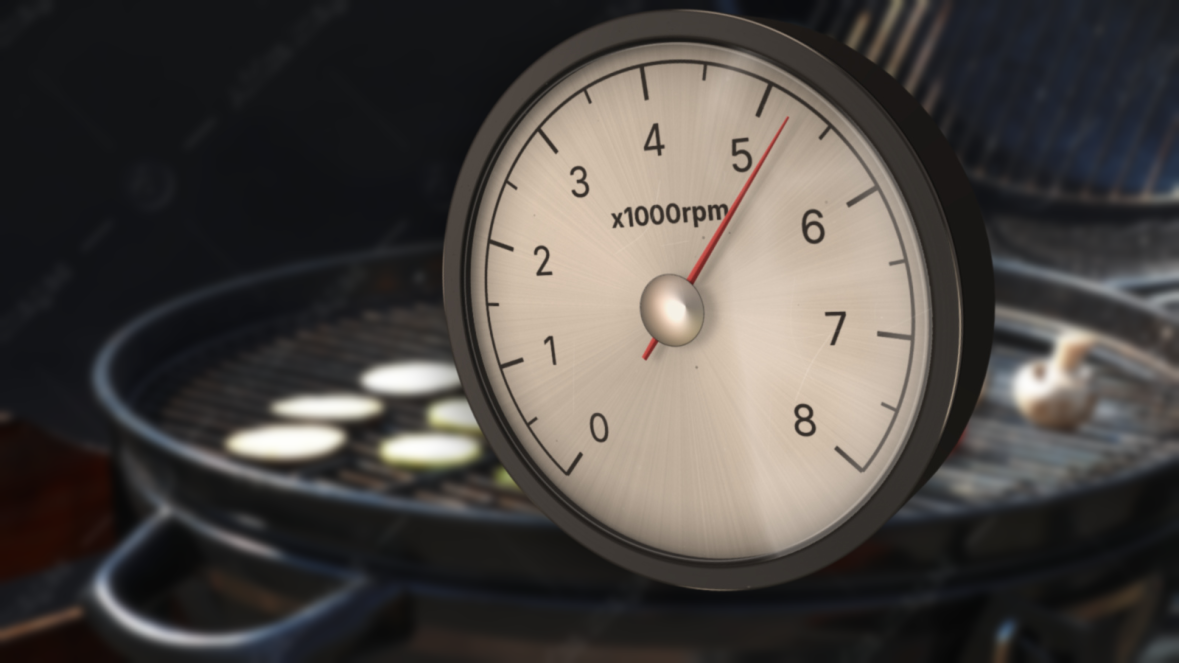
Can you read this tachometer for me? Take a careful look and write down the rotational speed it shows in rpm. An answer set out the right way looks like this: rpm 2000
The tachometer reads rpm 5250
